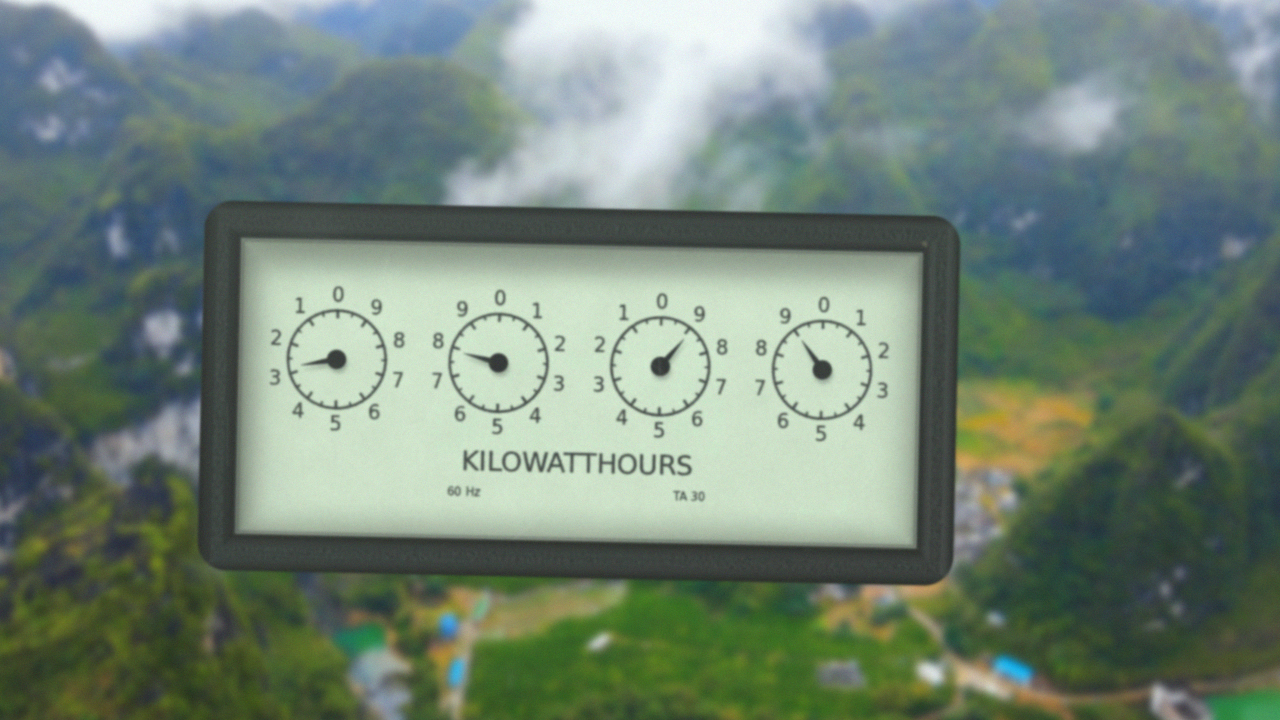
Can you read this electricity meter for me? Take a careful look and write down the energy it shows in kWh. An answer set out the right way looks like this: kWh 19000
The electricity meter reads kWh 2789
